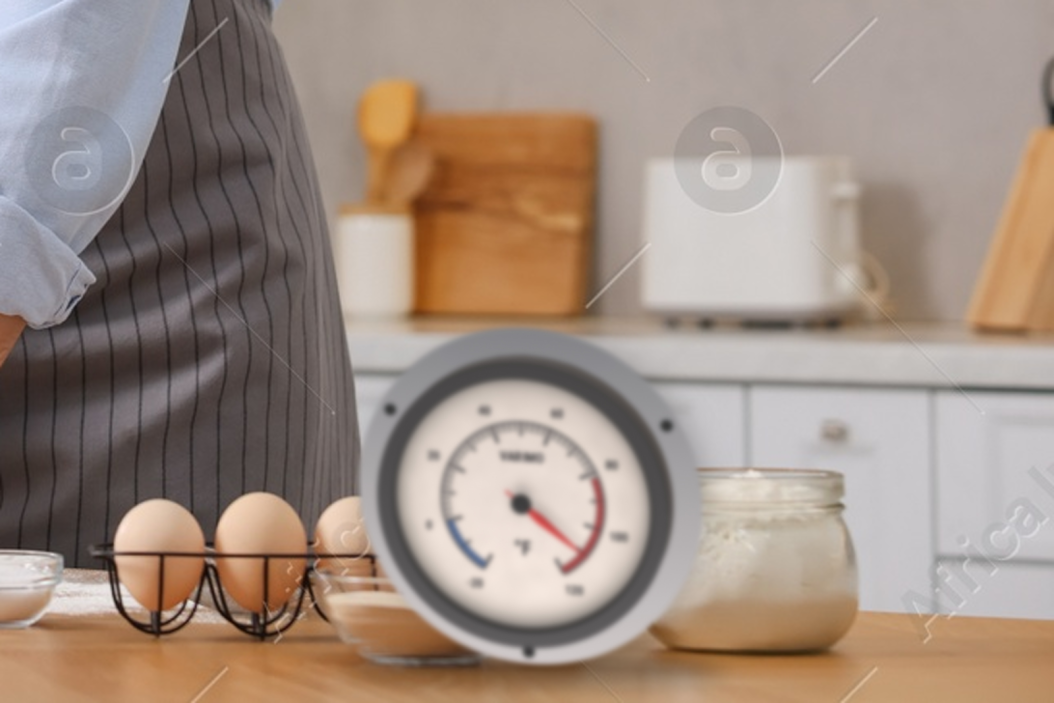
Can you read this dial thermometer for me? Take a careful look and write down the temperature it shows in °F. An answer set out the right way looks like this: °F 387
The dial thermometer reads °F 110
